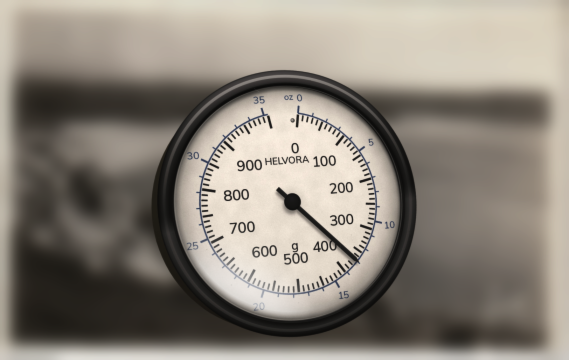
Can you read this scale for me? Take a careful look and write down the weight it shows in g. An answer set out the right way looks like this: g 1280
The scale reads g 370
